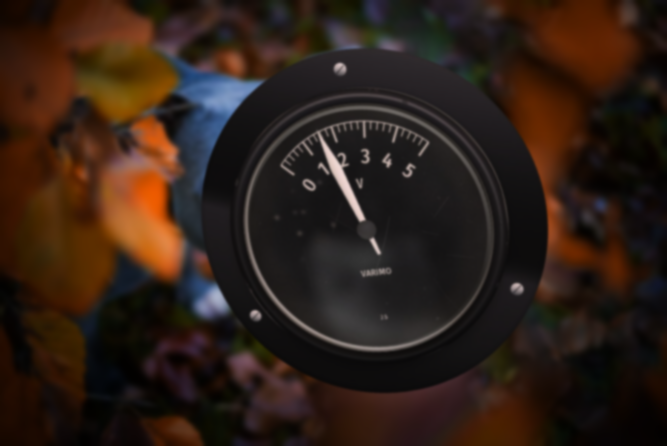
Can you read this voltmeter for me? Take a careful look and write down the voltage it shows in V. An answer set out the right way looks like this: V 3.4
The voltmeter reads V 1.6
